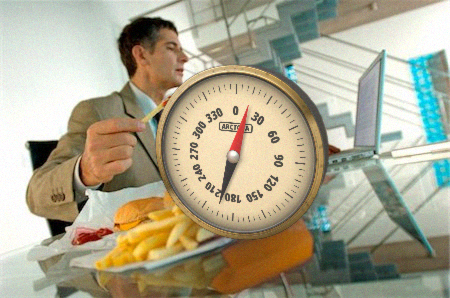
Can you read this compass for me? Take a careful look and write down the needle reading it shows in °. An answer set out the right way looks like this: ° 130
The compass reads ° 15
